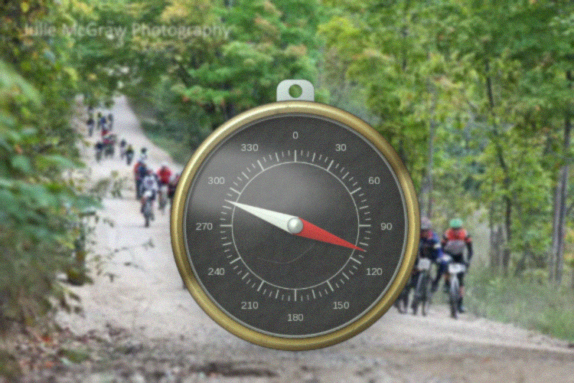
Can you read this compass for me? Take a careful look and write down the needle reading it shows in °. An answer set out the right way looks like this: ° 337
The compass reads ° 110
